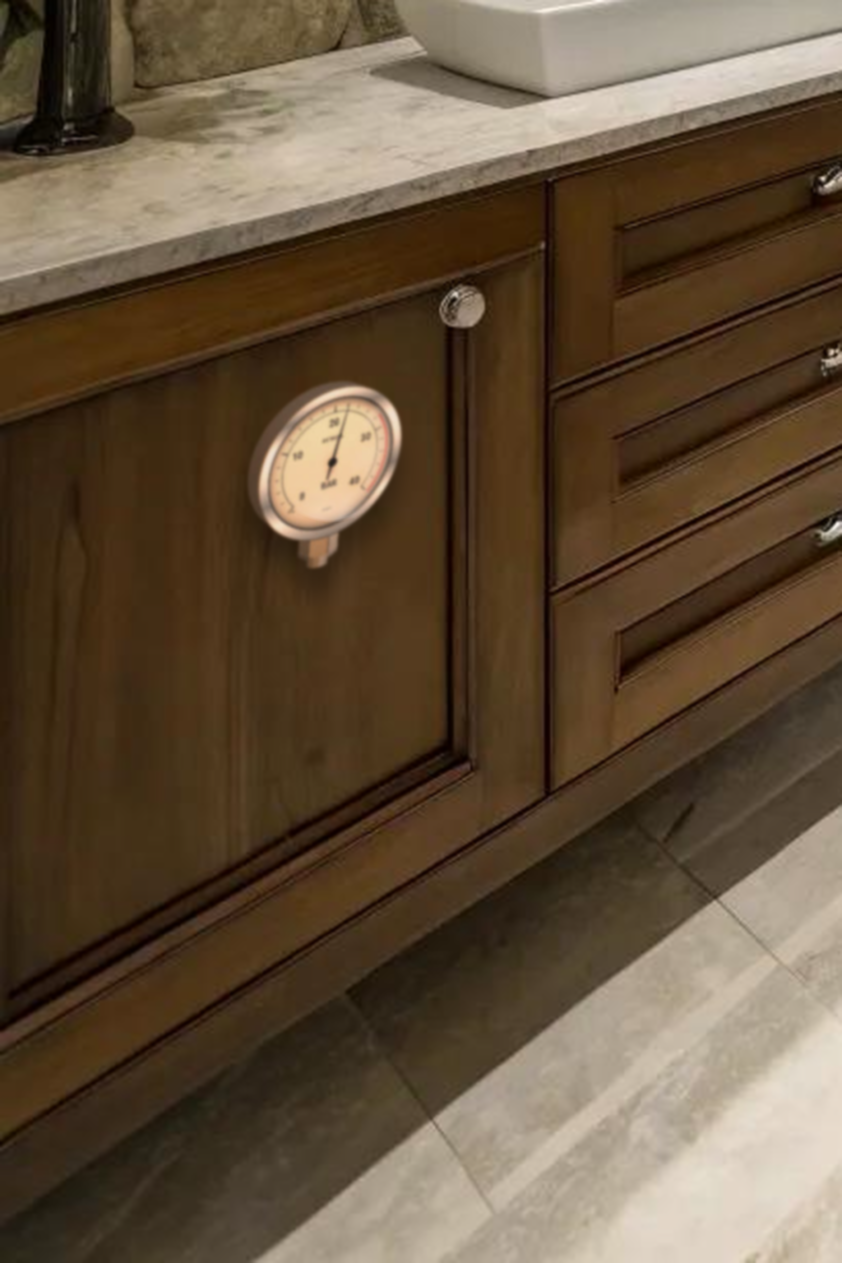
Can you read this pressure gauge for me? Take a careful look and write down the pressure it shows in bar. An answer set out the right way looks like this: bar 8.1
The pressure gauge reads bar 22
